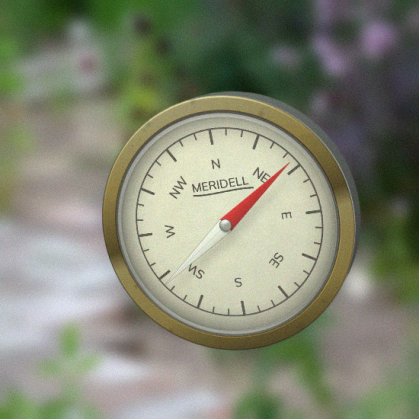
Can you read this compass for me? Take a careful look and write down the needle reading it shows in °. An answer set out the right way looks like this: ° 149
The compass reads ° 55
